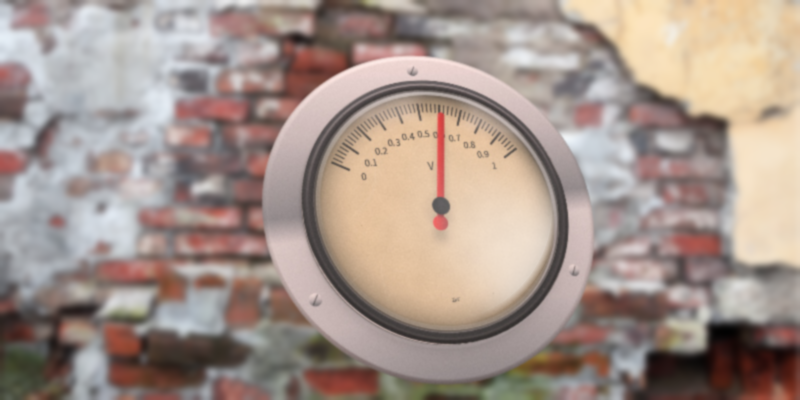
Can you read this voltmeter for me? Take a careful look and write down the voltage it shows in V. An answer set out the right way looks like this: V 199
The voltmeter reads V 0.6
